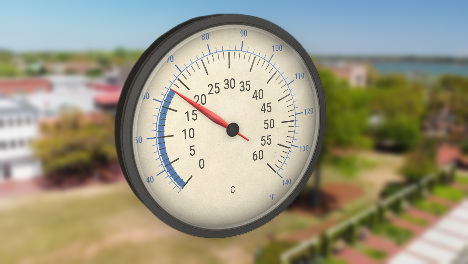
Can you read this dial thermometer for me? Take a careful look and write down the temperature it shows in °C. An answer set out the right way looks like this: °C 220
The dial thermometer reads °C 18
